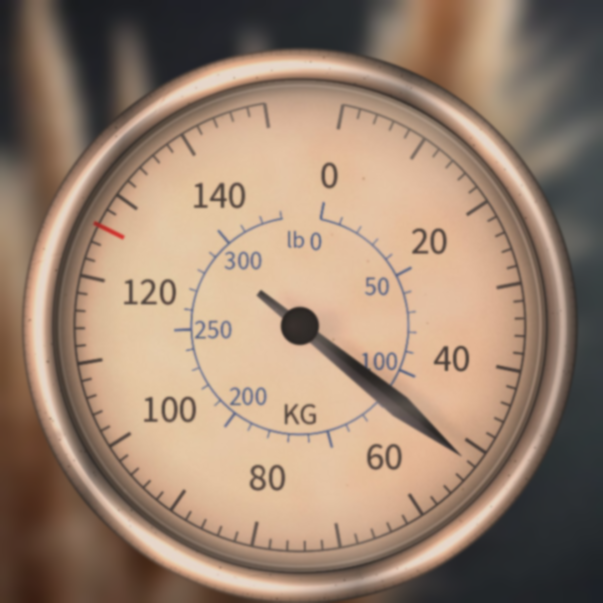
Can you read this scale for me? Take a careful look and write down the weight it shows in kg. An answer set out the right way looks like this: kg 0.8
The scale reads kg 52
